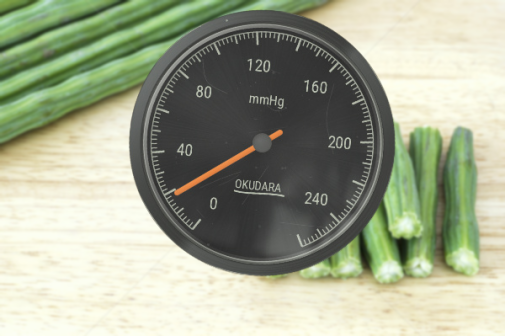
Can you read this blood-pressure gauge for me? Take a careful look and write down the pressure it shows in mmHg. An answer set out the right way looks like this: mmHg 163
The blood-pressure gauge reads mmHg 18
